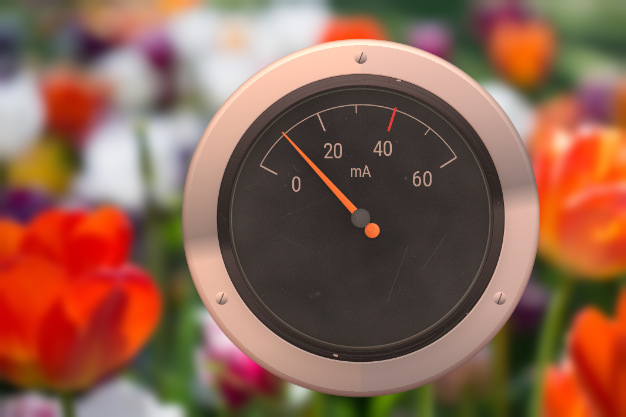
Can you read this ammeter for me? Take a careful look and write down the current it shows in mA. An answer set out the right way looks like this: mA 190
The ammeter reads mA 10
